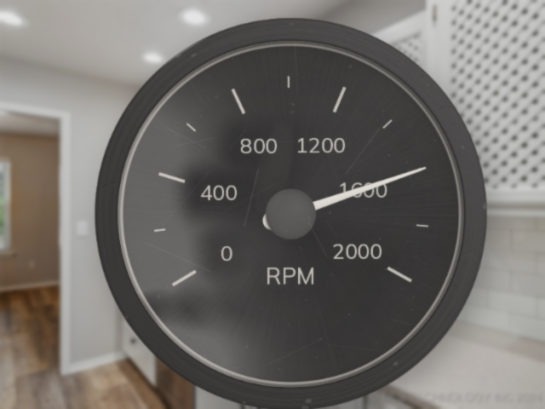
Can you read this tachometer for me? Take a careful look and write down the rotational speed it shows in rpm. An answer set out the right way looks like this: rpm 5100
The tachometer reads rpm 1600
